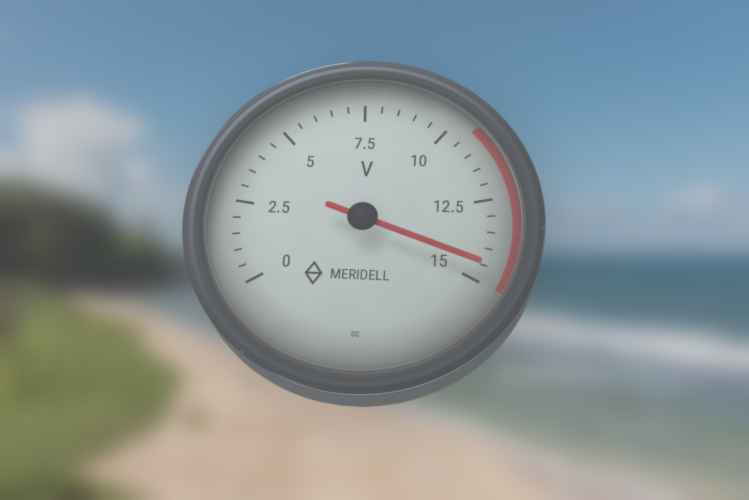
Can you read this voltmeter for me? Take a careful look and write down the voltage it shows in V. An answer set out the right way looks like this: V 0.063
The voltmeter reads V 14.5
